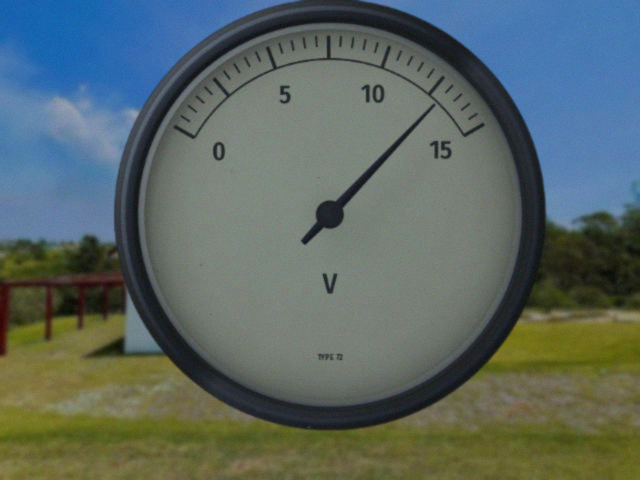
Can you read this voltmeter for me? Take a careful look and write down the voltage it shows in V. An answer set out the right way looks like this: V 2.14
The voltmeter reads V 13
